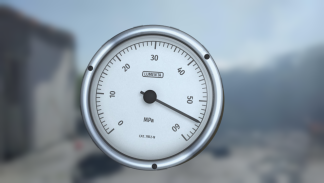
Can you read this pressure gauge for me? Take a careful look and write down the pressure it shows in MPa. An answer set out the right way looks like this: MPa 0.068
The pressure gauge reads MPa 55
